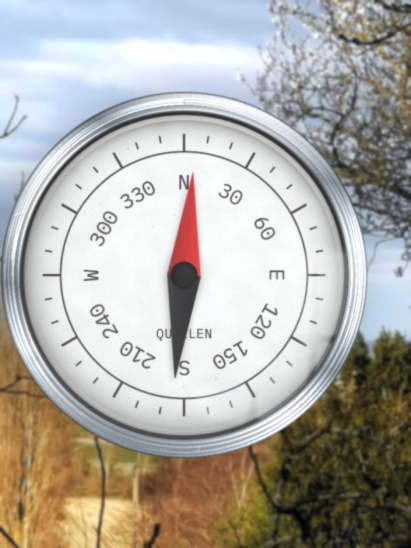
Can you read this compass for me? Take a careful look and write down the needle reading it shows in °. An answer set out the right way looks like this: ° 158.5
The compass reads ° 5
